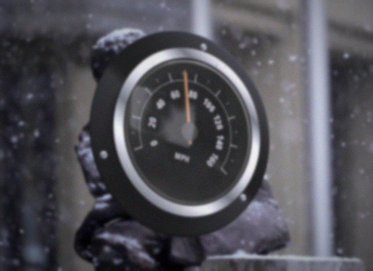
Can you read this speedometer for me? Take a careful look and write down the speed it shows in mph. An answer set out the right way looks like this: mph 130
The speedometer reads mph 70
